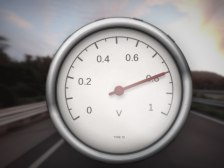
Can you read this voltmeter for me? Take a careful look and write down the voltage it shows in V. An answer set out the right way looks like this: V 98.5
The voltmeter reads V 0.8
